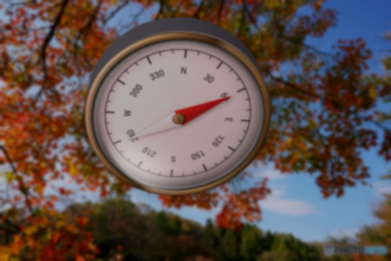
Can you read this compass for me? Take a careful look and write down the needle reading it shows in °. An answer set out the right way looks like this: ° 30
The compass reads ° 60
